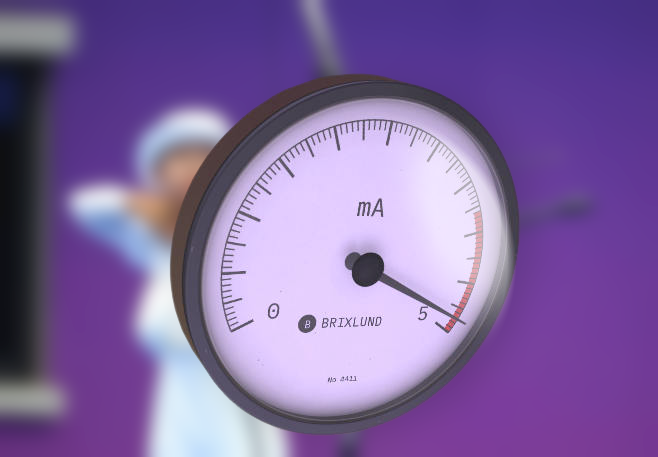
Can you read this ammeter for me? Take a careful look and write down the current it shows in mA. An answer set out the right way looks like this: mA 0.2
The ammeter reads mA 4.85
